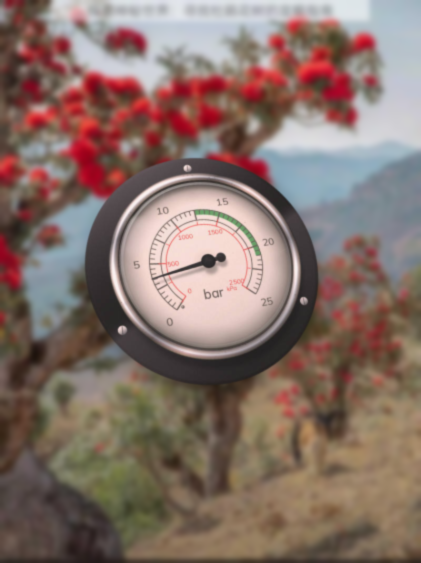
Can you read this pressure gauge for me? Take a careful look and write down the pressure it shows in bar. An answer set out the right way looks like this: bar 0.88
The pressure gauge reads bar 3.5
